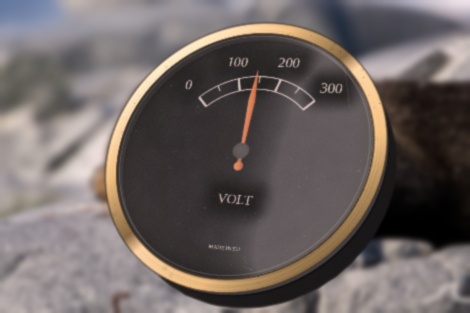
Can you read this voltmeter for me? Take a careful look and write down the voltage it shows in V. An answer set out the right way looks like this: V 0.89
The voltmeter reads V 150
